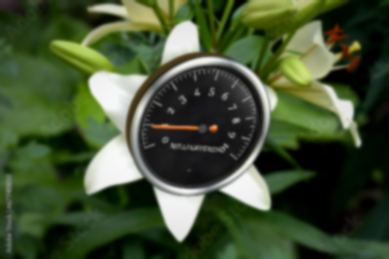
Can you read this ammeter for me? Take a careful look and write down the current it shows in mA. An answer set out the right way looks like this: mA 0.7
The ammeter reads mA 1
